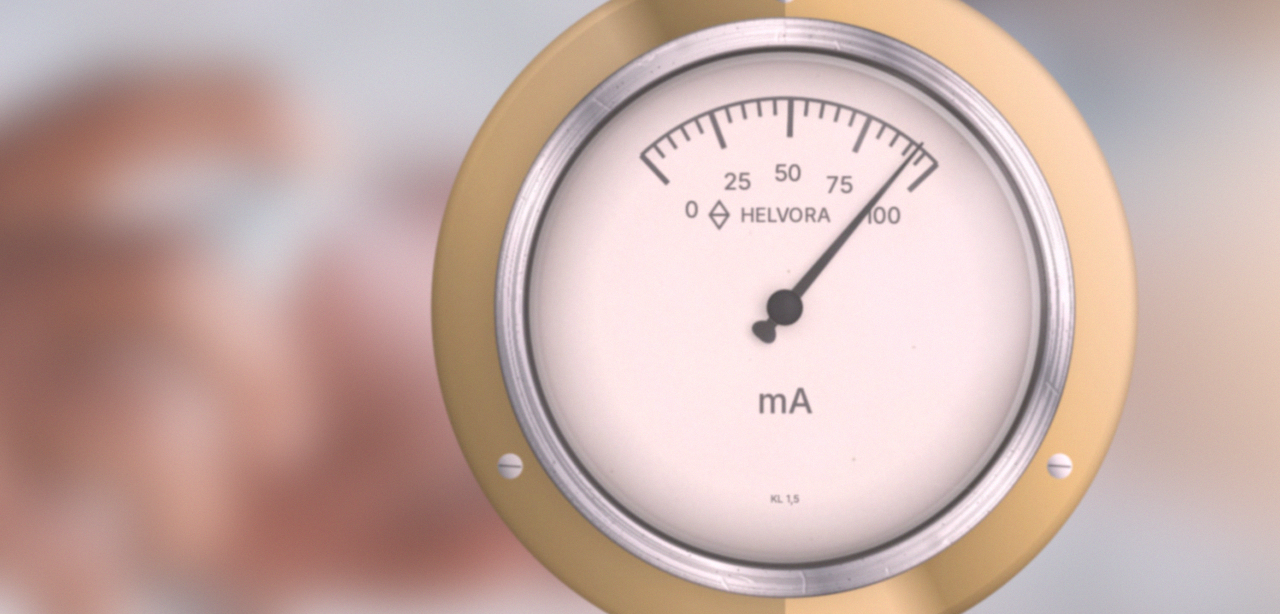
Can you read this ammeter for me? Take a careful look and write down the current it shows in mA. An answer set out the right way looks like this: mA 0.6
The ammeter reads mA 92.5
